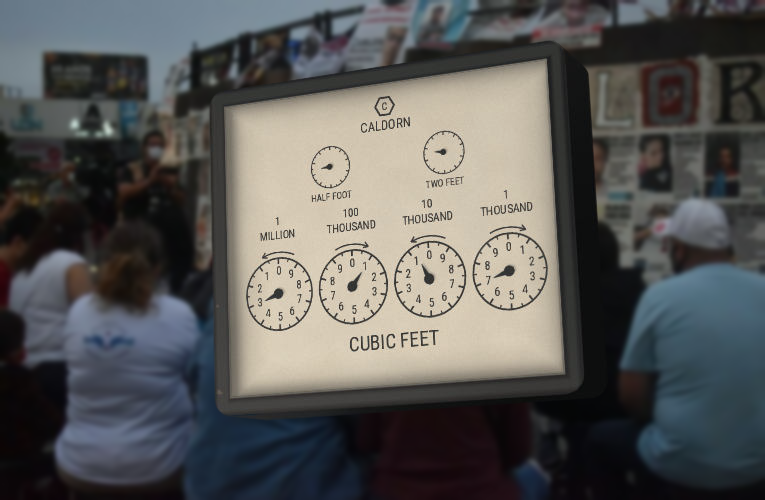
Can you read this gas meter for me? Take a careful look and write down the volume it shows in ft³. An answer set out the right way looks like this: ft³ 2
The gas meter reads ft³ 310700
